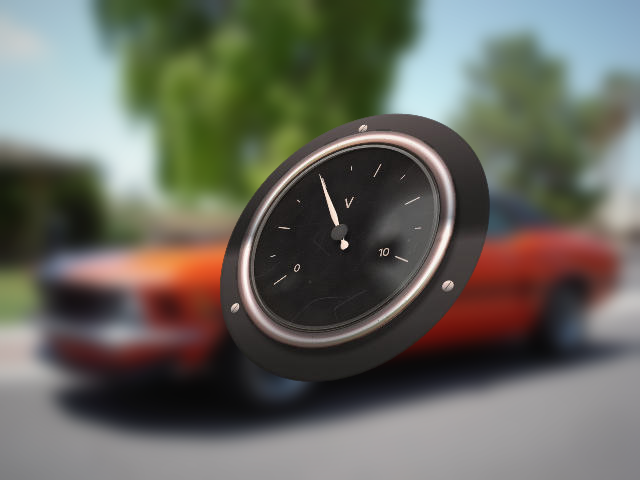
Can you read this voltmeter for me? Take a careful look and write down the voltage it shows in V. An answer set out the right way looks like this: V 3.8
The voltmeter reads V 4
